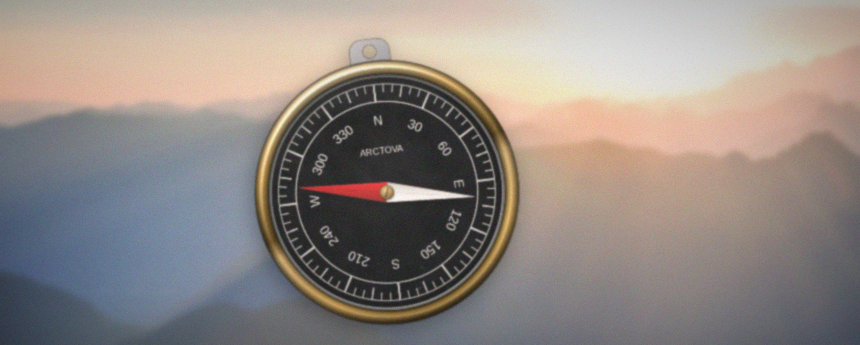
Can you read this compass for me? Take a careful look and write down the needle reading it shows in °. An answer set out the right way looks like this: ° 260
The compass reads ° 280
